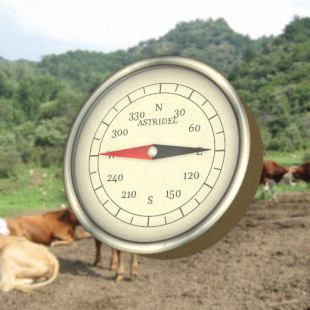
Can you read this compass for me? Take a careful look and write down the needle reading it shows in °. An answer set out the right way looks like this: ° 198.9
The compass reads ° 270
